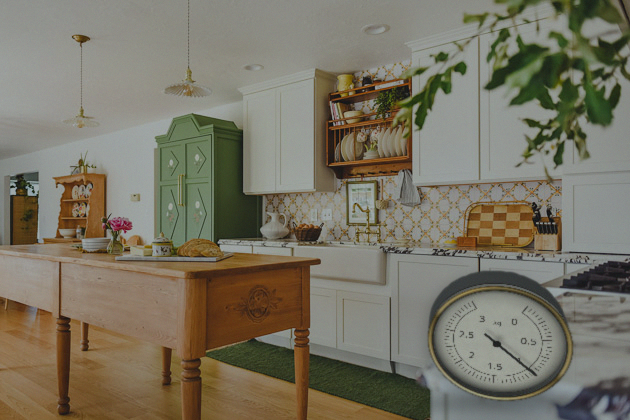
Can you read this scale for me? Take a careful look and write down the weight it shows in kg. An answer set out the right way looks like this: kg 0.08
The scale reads kg 1
